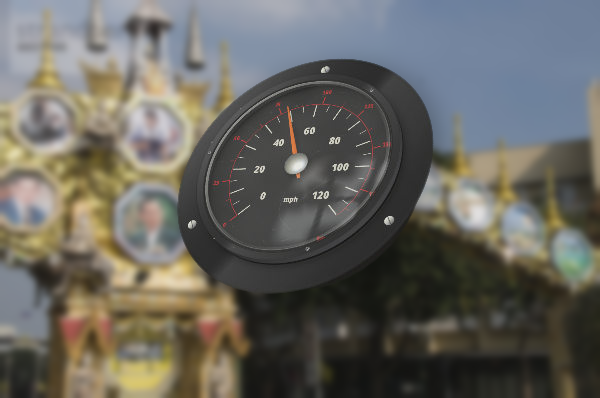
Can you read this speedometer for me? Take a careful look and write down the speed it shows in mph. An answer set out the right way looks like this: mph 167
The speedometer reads mph 50
